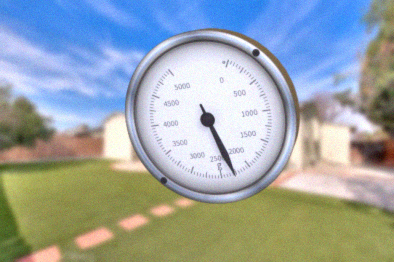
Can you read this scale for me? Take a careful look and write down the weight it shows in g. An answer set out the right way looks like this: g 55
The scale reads g 2250
